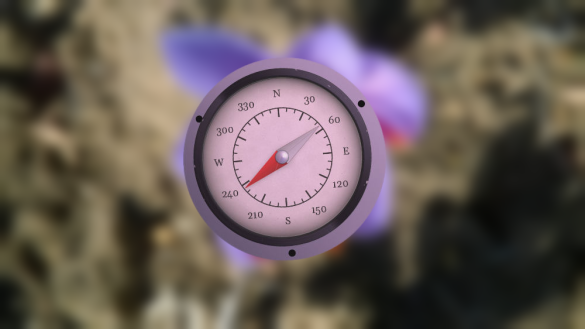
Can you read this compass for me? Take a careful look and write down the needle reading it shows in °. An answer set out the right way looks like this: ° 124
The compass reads ° 235
